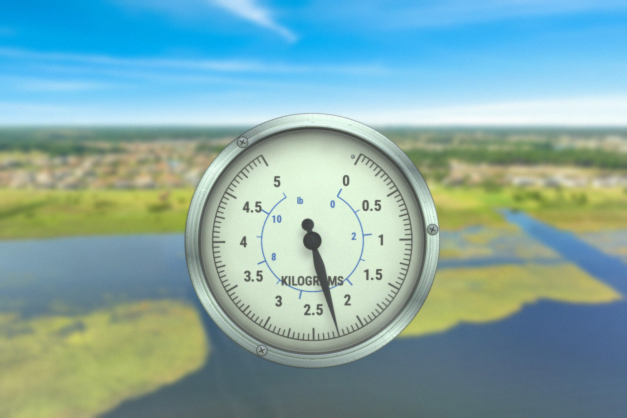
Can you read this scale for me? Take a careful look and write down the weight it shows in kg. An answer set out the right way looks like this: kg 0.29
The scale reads kg 2.25
